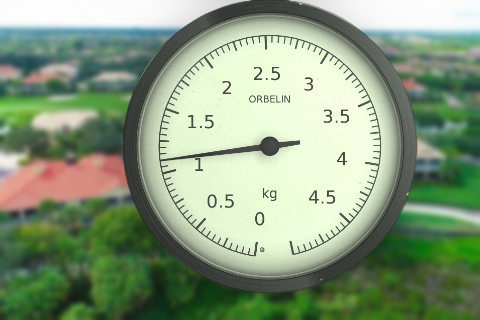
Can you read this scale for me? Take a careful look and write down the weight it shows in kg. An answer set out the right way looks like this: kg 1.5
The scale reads kg 1.1
